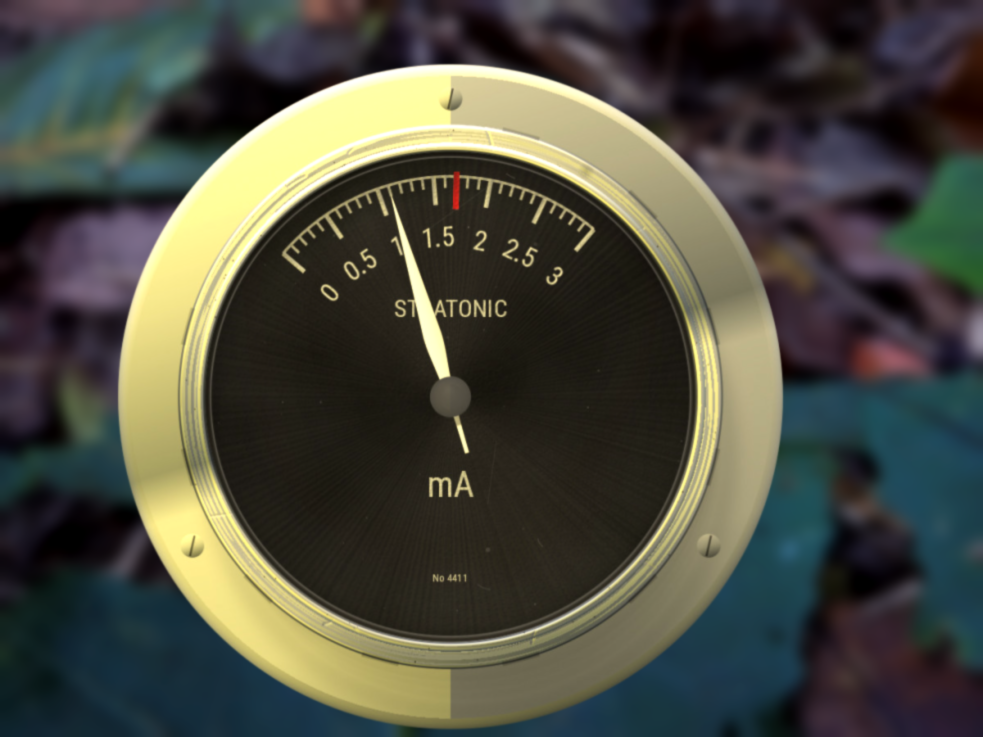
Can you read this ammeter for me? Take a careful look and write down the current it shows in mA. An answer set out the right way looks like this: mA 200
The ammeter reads mA 1.1
